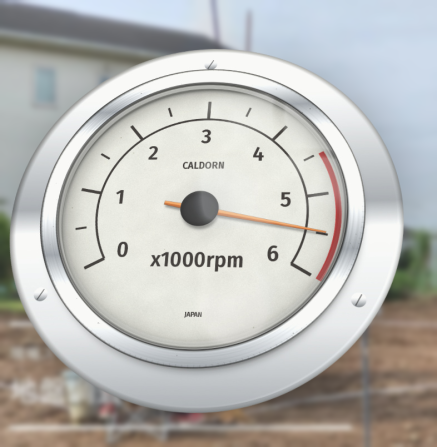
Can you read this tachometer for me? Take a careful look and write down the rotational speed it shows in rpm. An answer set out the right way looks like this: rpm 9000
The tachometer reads rpm 5500
